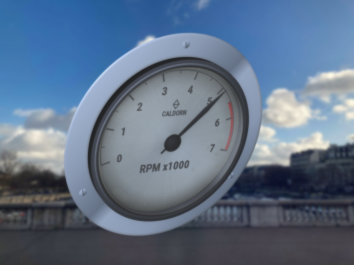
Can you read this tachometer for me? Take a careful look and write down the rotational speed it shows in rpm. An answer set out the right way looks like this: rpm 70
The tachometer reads rpm 5000
